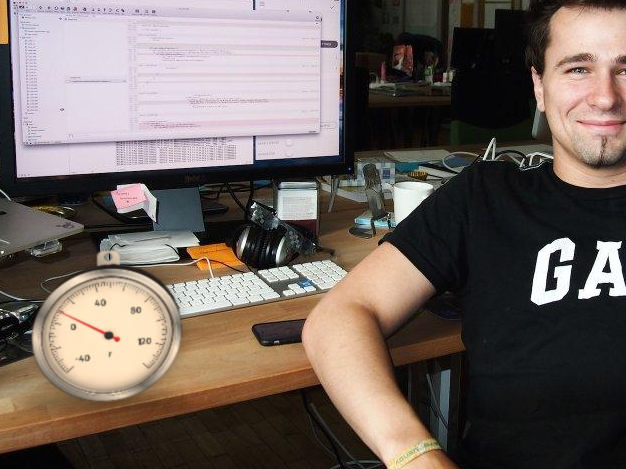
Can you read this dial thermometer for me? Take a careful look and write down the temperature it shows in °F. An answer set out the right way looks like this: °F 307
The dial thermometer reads °F 10
